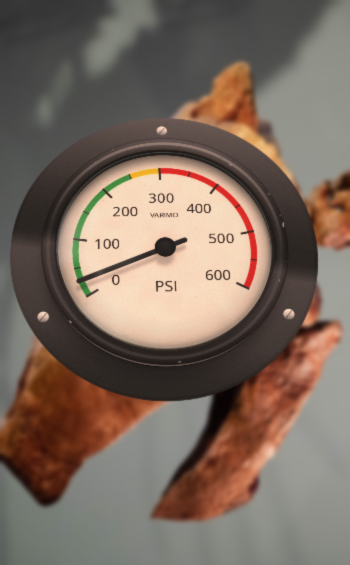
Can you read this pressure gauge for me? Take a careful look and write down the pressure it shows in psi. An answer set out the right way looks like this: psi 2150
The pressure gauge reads psi 25
